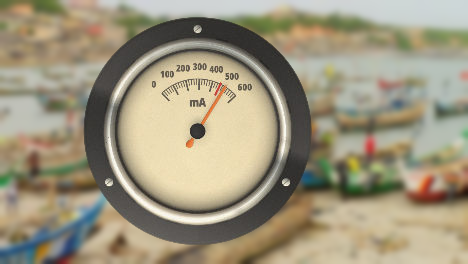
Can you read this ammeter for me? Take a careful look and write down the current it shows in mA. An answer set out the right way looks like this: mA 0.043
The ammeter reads mA 500
